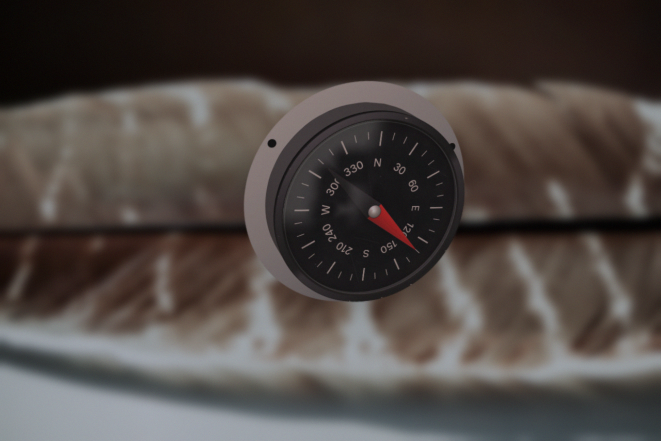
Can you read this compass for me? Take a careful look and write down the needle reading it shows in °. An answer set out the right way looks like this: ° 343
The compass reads ° 130
